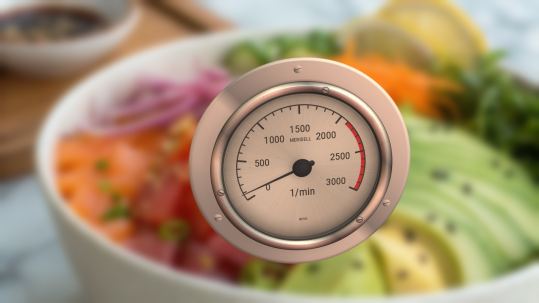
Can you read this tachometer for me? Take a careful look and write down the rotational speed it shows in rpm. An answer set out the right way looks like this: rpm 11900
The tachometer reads rpm 100
